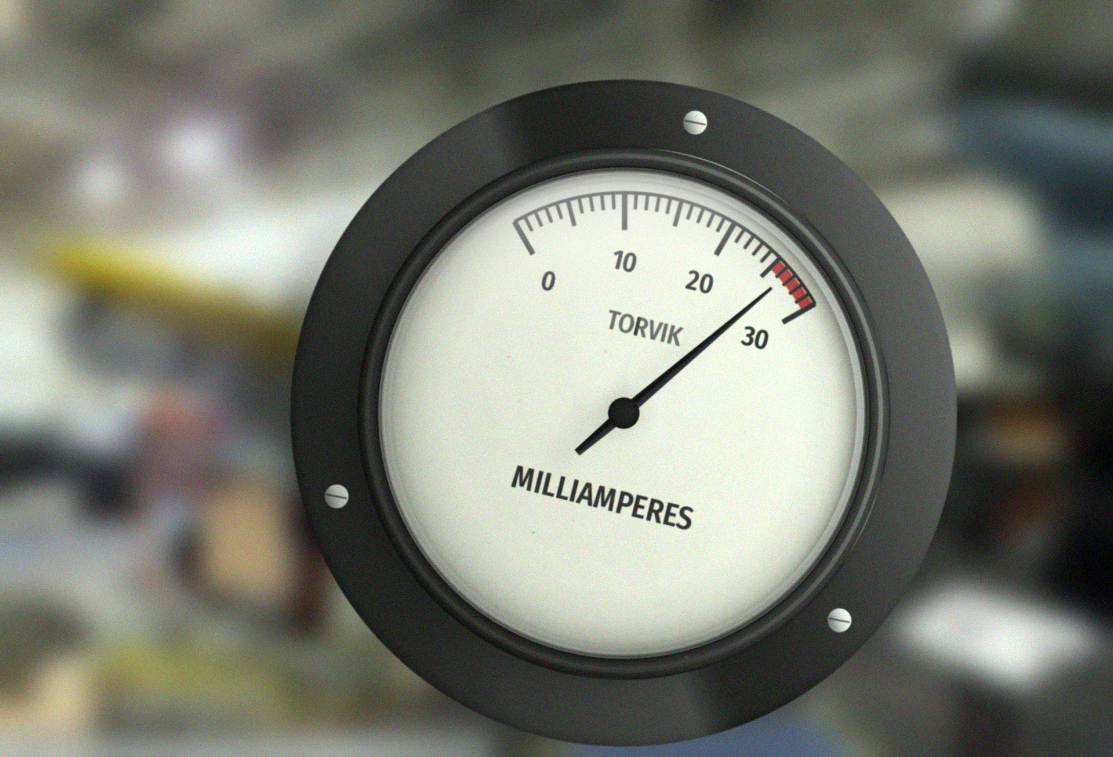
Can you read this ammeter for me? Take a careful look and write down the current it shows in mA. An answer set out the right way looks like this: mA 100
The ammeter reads mA 26.5
